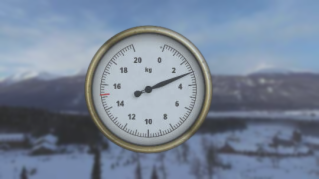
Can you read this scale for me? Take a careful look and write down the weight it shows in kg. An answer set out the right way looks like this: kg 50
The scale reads kg 3
